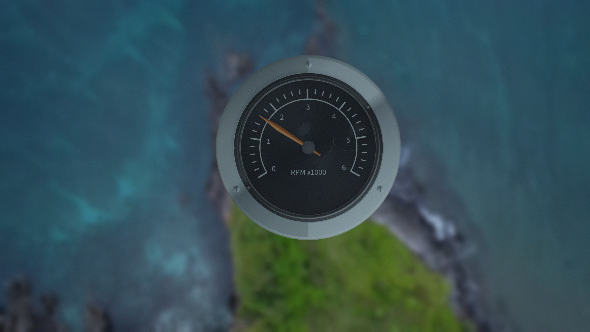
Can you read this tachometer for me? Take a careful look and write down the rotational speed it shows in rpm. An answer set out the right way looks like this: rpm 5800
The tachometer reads rpm 1600
